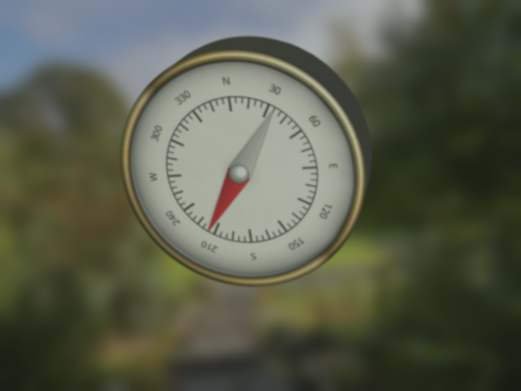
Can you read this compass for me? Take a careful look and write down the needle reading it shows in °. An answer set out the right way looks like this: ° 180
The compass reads ° 215
